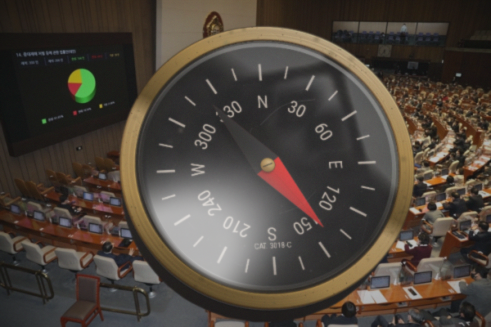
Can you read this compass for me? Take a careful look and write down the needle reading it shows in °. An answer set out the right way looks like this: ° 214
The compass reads ° 142.5
